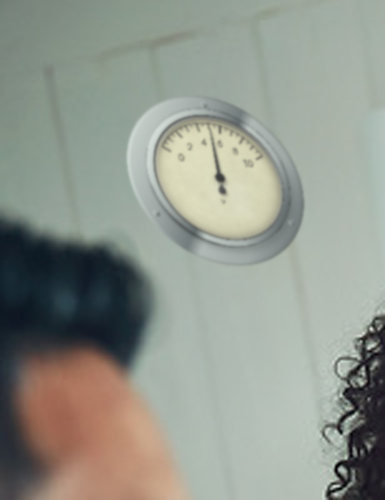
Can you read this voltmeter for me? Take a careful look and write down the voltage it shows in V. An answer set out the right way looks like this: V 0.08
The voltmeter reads V 5
